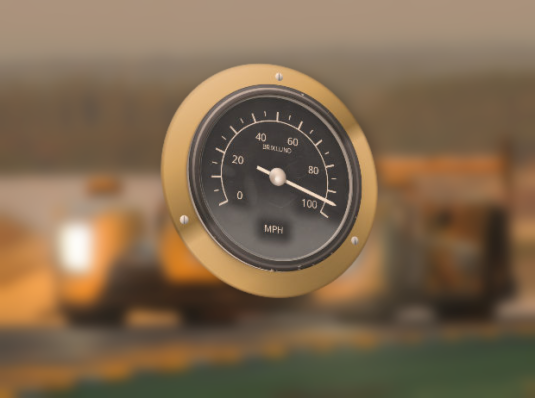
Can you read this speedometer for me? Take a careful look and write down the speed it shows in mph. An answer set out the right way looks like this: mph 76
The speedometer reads mph 95
